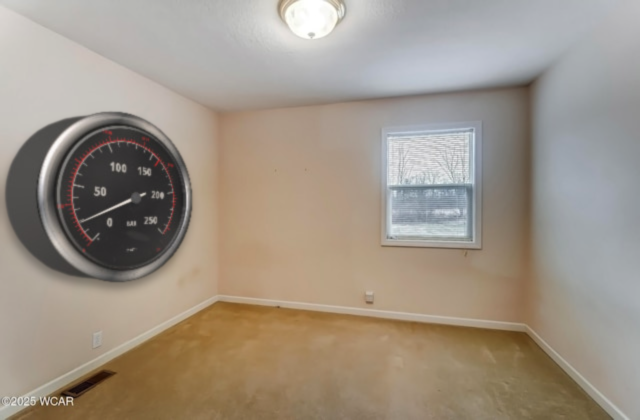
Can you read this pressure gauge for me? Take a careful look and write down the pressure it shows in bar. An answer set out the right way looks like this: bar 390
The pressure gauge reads bar 20
